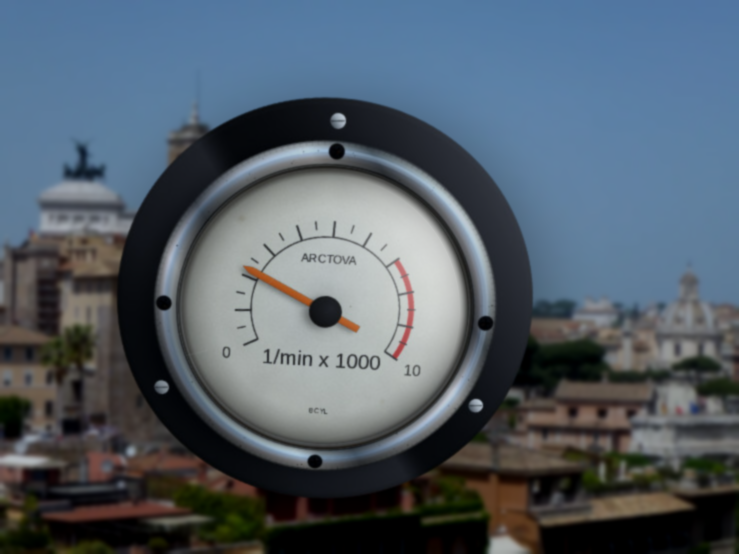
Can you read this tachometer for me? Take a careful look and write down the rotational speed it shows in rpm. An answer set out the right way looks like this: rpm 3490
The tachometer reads rpm 2250
